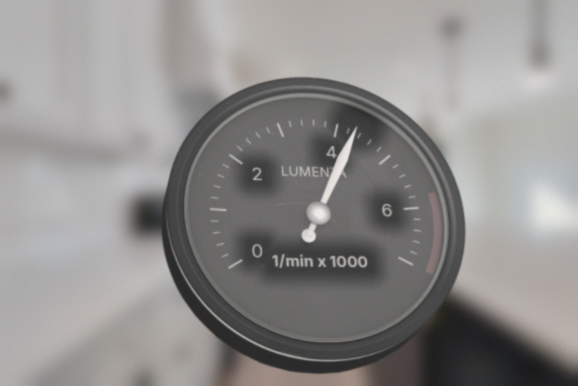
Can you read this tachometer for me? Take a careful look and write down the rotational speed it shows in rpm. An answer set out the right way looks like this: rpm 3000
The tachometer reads rpm 4300
